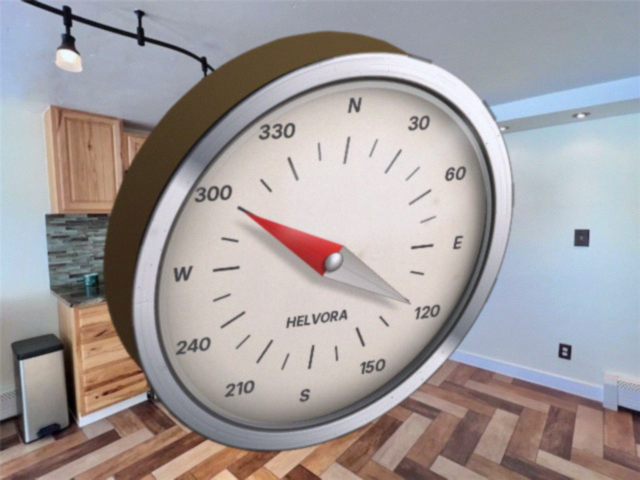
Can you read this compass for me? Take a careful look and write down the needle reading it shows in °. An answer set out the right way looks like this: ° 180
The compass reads ° 300
